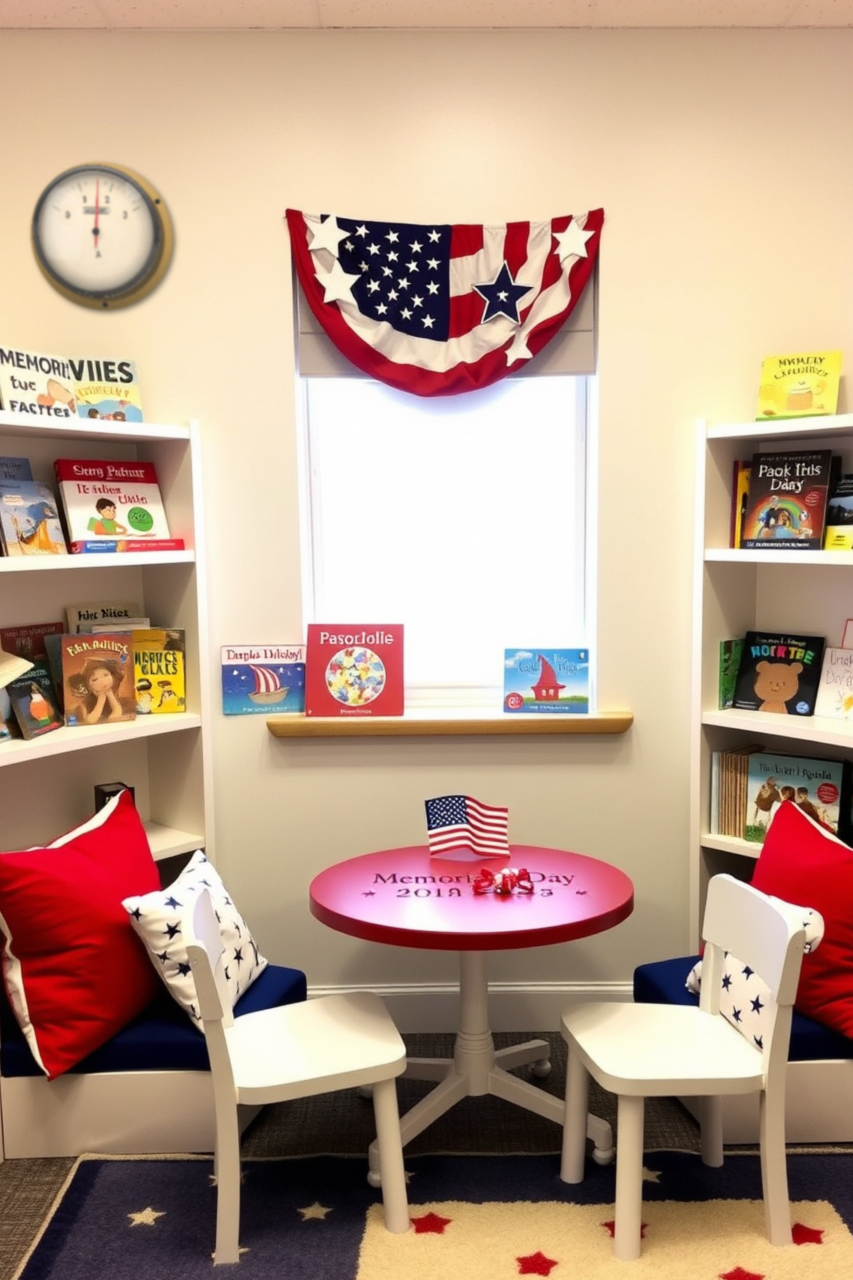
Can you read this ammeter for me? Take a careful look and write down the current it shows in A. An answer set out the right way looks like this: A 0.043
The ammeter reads A 1.6
